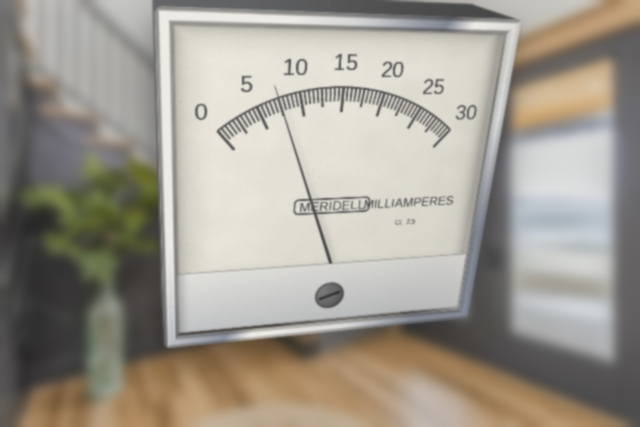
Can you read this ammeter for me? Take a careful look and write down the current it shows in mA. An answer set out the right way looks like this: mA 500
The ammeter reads mA 7.5
